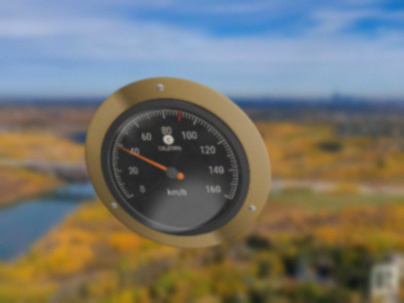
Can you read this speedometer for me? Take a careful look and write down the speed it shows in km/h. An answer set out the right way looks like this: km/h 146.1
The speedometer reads km/h 40
